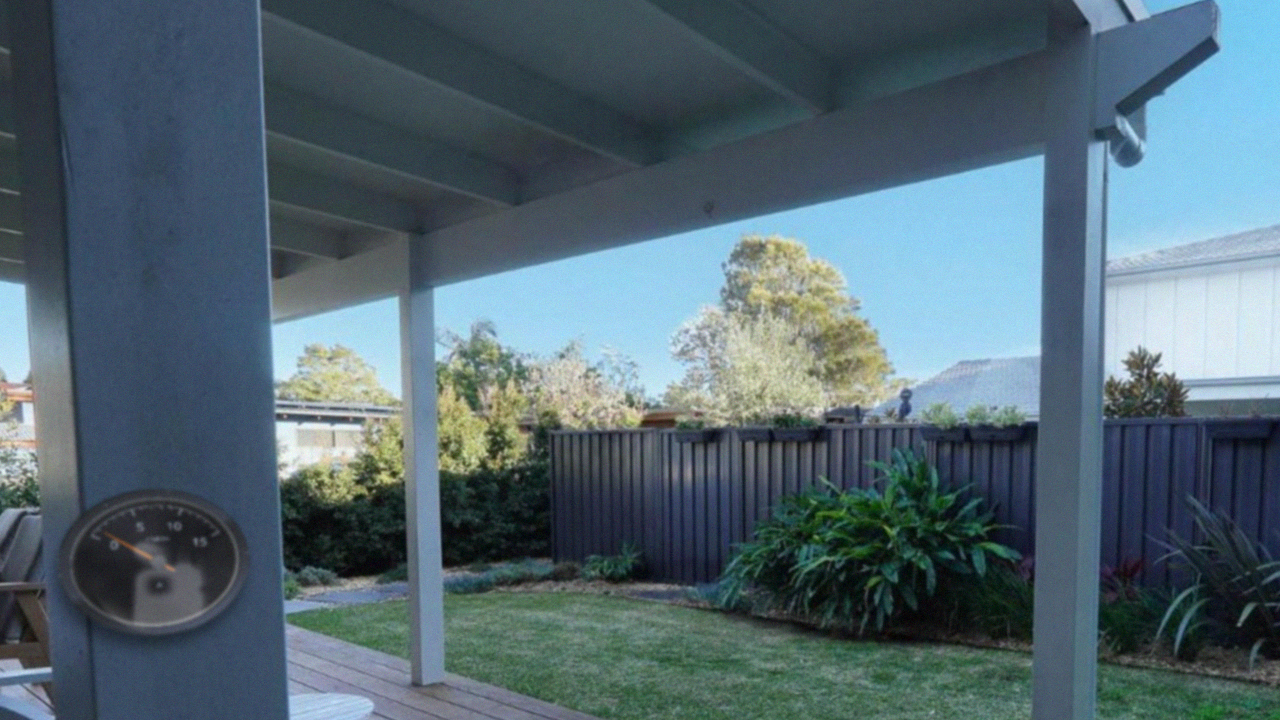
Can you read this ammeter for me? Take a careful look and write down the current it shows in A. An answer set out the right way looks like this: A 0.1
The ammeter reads A 1
